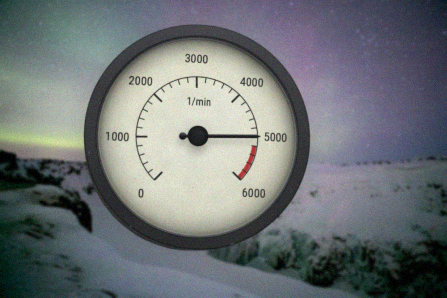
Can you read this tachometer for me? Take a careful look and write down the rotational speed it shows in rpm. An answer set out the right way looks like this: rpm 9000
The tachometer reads rpm 5000
